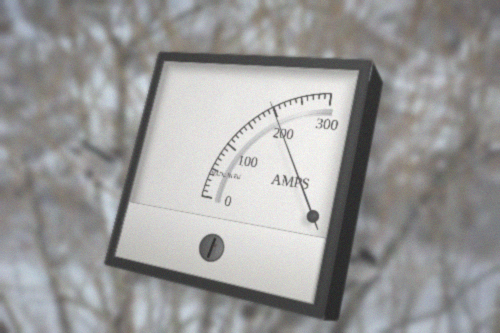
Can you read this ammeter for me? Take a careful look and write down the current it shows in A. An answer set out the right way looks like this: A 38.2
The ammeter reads A 200
